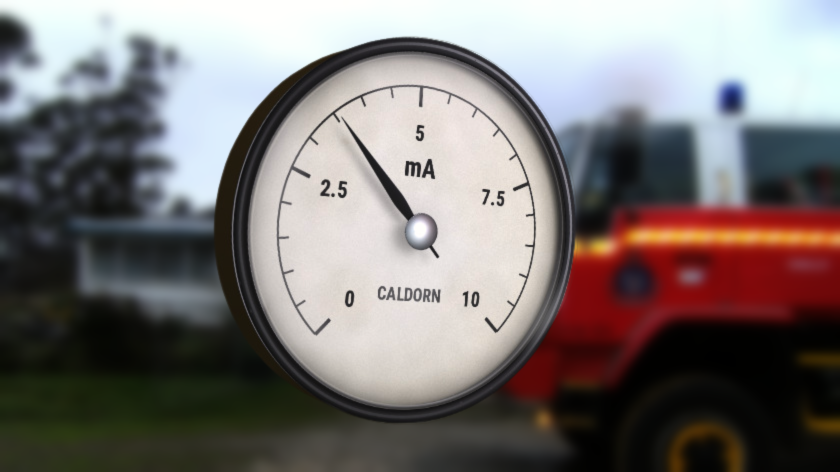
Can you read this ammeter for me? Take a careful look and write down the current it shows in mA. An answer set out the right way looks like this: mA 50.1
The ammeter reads mA 3.5
